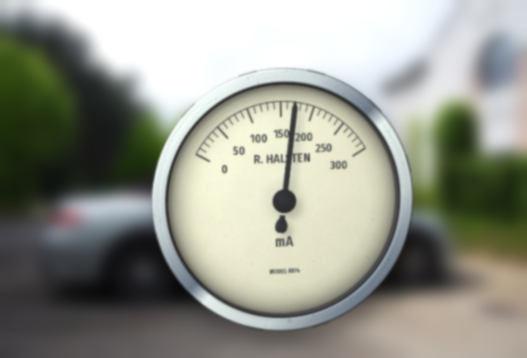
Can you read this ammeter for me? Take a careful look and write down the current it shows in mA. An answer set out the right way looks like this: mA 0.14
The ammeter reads mA 170
